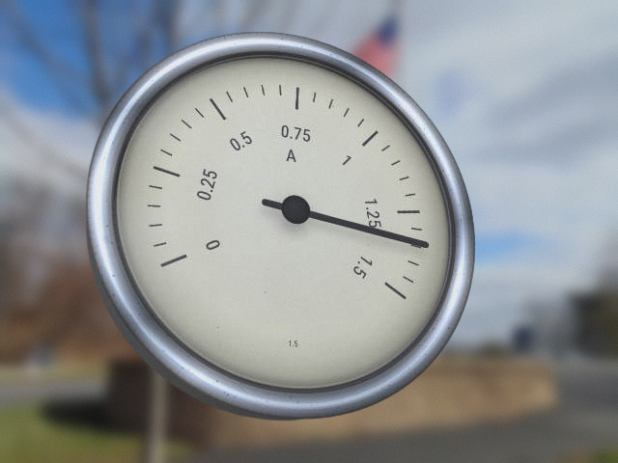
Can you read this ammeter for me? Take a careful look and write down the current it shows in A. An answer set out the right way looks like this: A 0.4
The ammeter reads A 1.35
